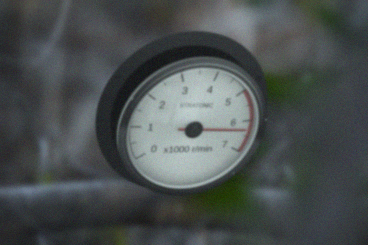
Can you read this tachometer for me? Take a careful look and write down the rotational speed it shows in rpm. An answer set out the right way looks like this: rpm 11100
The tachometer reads rpm 6250
